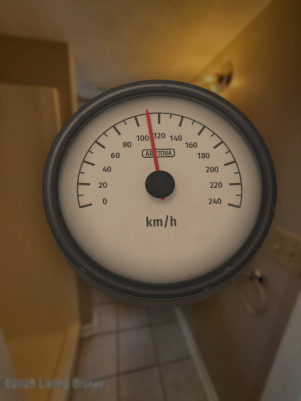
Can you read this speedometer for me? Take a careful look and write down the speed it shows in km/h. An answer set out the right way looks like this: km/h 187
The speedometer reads km/h 110
